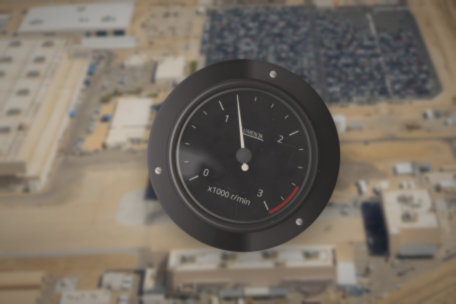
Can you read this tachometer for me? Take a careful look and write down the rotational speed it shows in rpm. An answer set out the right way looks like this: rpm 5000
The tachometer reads rpm 1200
